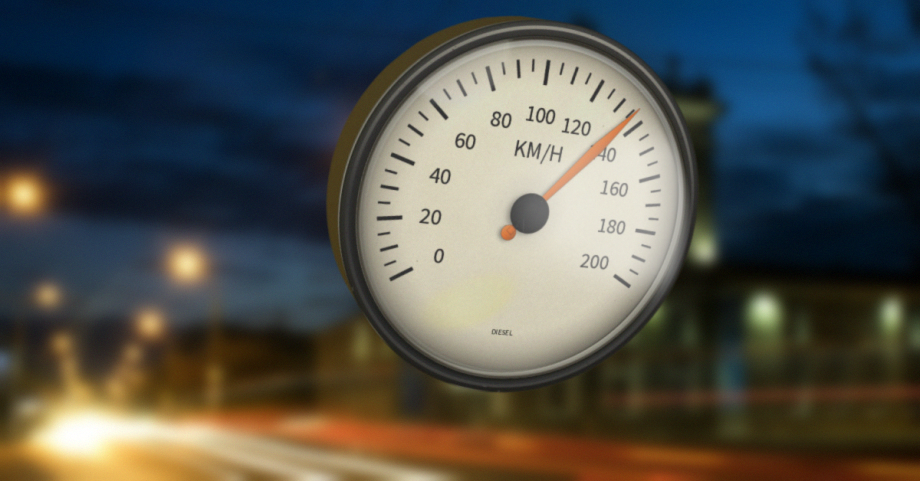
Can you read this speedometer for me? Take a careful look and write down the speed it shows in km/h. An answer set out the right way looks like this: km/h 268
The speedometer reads km/h 135
